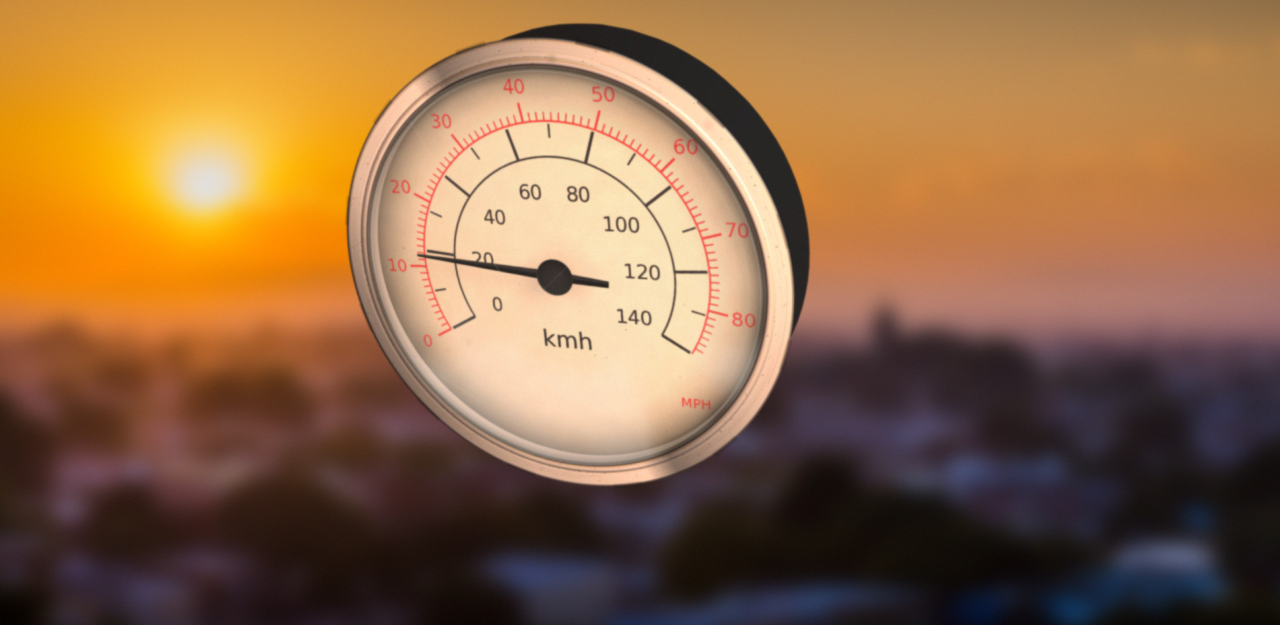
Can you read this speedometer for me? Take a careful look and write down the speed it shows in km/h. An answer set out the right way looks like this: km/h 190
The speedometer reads km/h 20
